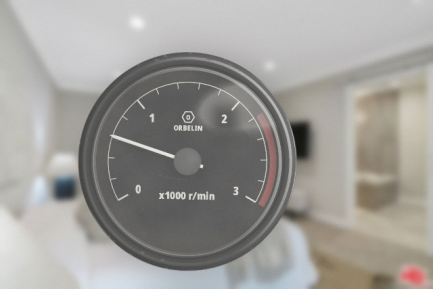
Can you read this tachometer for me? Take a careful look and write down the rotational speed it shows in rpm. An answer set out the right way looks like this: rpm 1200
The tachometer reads rpm 600
